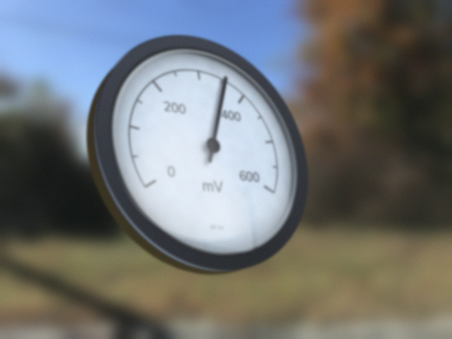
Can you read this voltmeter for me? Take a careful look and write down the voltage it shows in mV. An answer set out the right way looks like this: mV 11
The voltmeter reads mV 350
